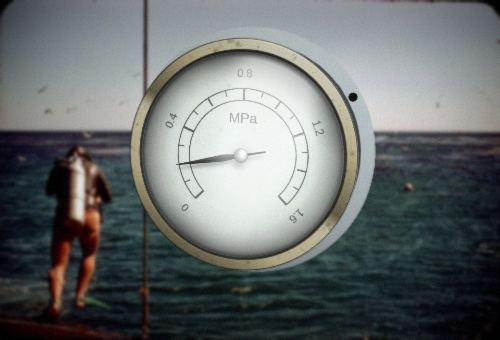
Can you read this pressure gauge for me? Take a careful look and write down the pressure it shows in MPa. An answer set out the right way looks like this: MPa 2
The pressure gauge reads MPa 0.2
